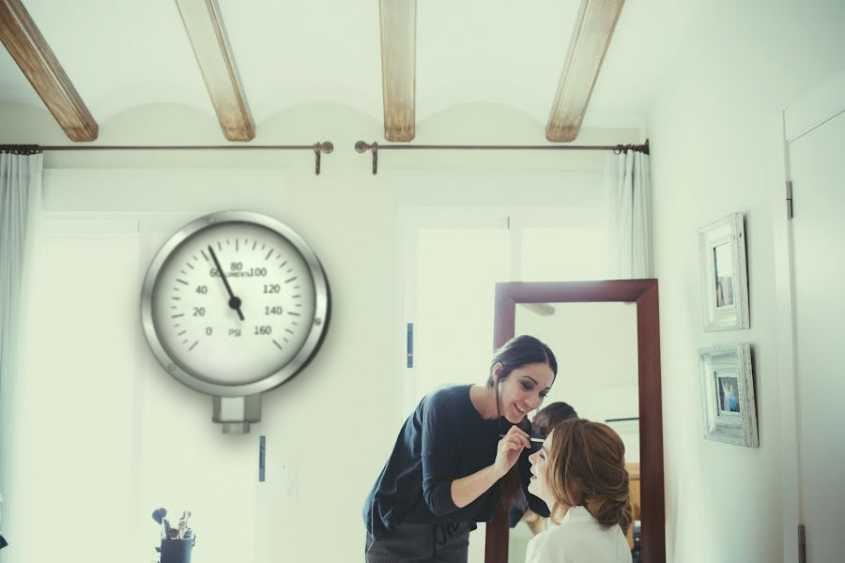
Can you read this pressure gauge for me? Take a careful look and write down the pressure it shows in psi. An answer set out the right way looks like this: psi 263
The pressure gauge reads psi 65
